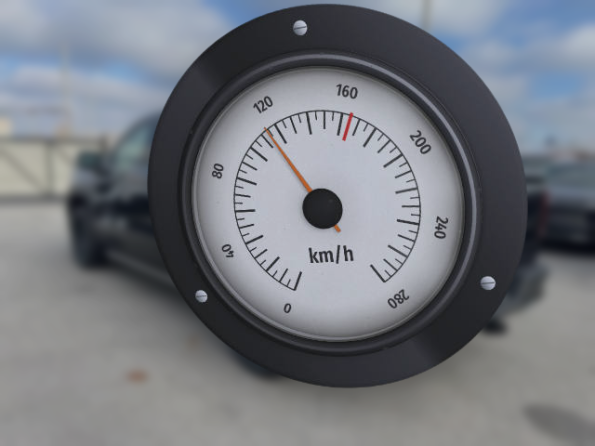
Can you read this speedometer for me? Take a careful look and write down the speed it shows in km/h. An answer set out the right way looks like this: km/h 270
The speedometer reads km/h 115
